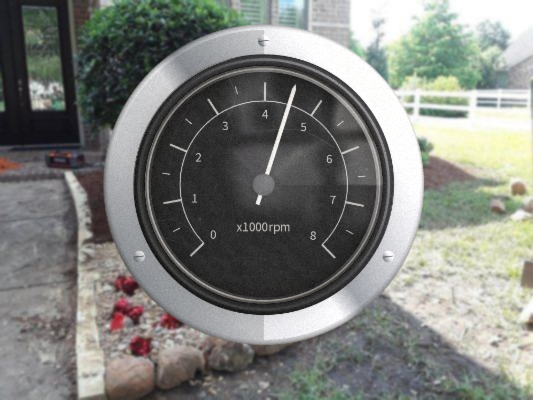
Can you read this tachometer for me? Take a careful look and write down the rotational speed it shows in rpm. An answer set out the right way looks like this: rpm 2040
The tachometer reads rpm 4500
